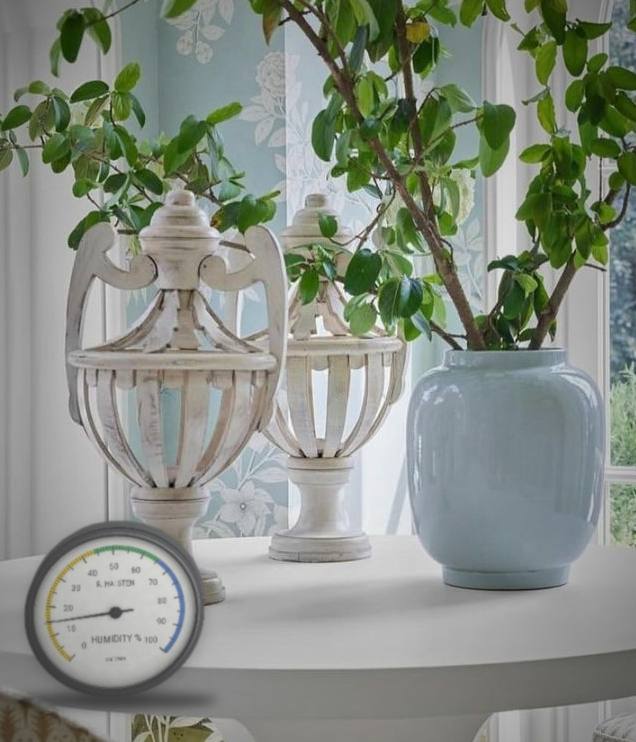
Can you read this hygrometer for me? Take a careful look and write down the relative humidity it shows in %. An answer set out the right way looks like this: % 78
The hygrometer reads % 15
